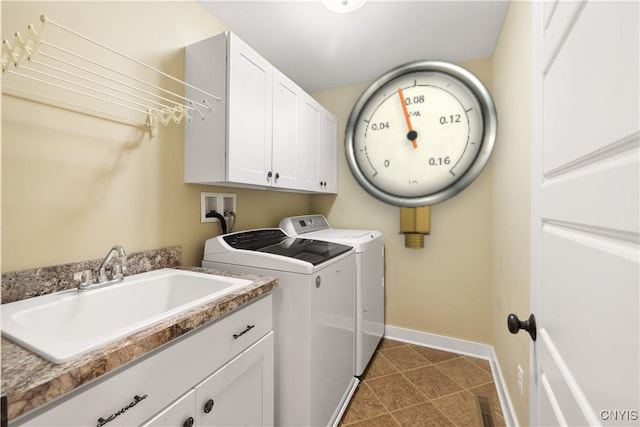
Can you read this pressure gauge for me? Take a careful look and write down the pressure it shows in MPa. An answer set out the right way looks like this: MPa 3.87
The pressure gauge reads MPa 0.07
